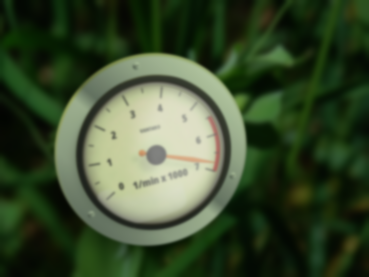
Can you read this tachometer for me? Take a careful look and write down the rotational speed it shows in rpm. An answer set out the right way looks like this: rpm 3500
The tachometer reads rpm 6750
